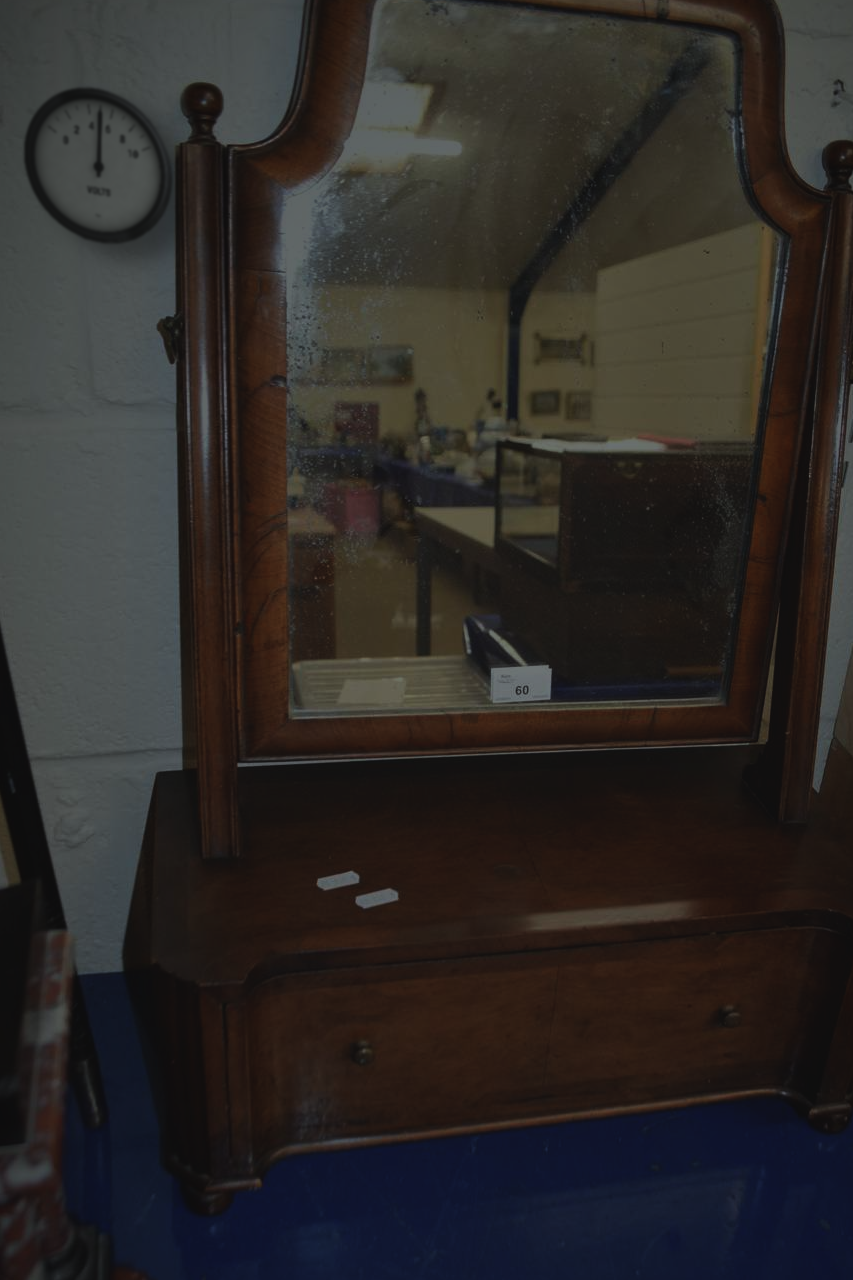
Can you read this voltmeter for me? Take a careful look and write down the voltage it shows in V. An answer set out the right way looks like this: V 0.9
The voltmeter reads V 5
